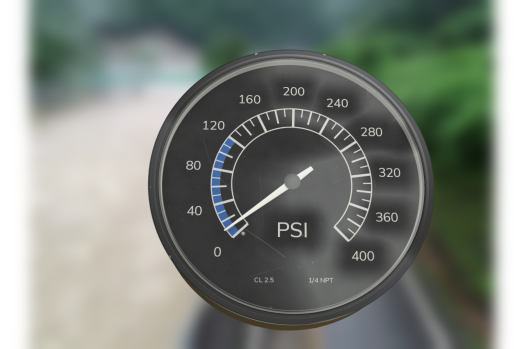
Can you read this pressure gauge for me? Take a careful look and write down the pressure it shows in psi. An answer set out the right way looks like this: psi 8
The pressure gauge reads psi 10
